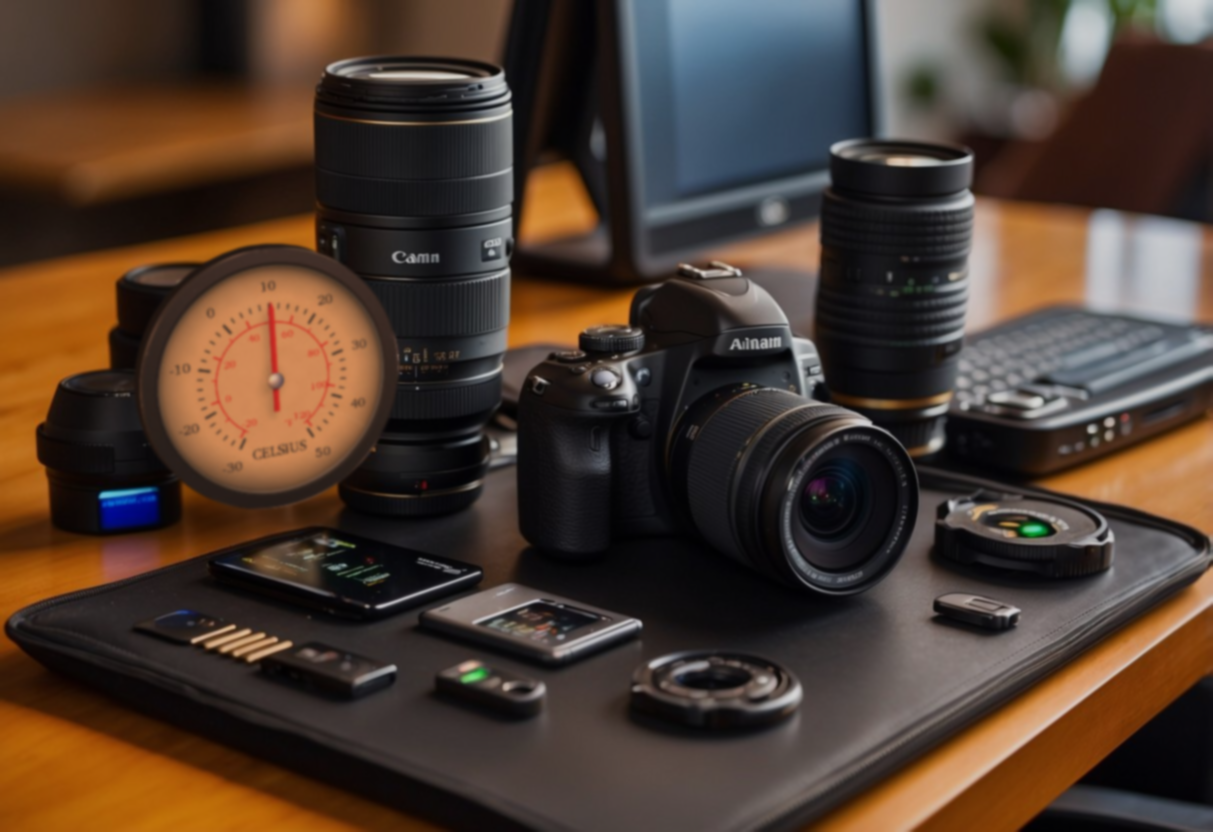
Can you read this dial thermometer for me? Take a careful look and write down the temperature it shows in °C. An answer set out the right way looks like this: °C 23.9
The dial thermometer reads °C 10
